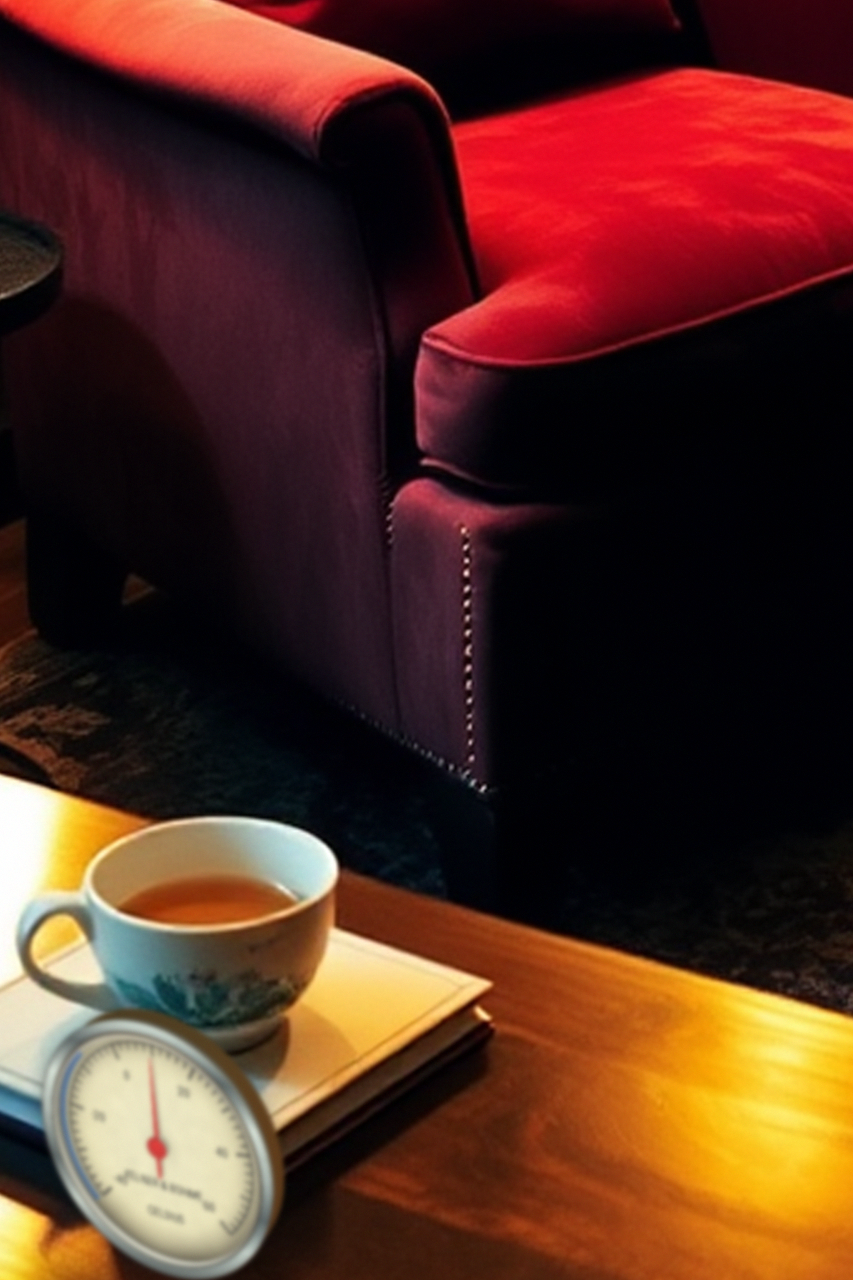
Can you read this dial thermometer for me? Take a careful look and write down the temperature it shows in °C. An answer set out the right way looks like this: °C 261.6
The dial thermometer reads °C 10
